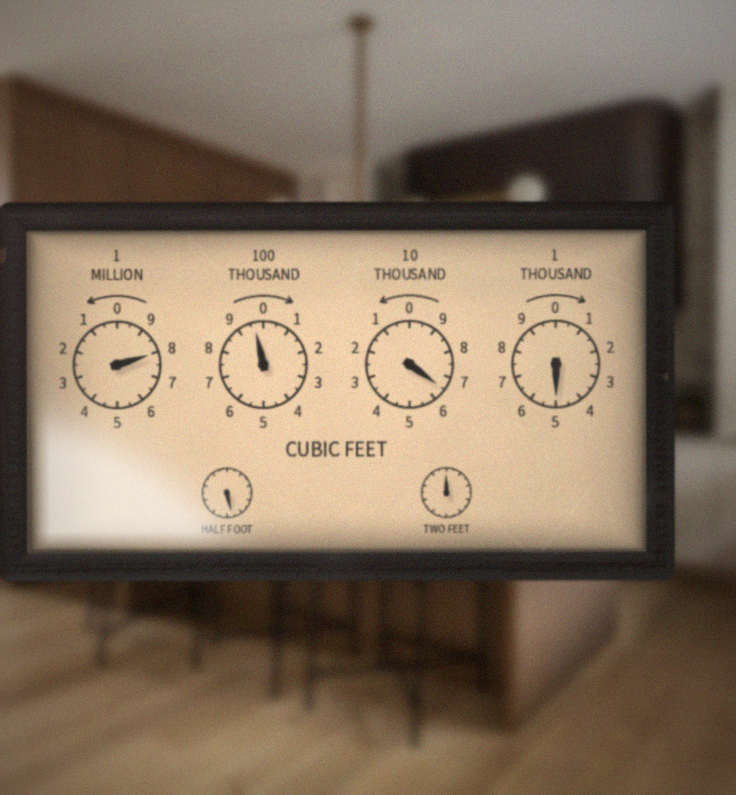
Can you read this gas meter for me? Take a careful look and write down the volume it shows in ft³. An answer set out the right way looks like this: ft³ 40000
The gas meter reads ft³ 796500
